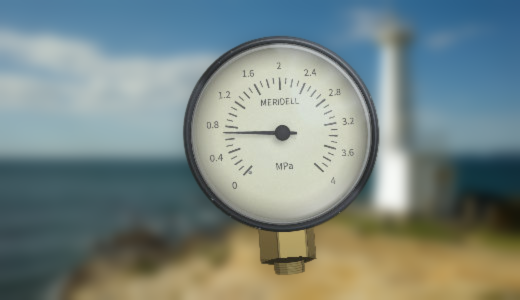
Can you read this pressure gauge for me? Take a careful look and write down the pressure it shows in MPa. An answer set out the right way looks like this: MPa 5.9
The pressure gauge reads MPa 0.7
